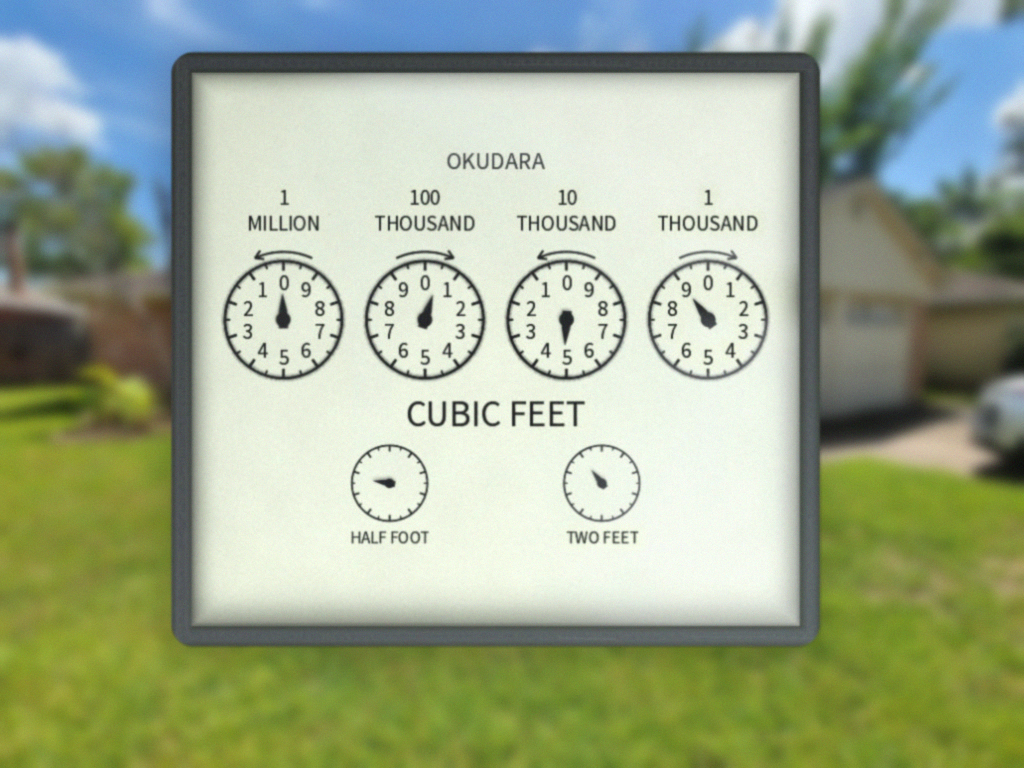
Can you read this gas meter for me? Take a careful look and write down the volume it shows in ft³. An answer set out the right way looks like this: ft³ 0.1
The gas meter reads ft³ 4900
